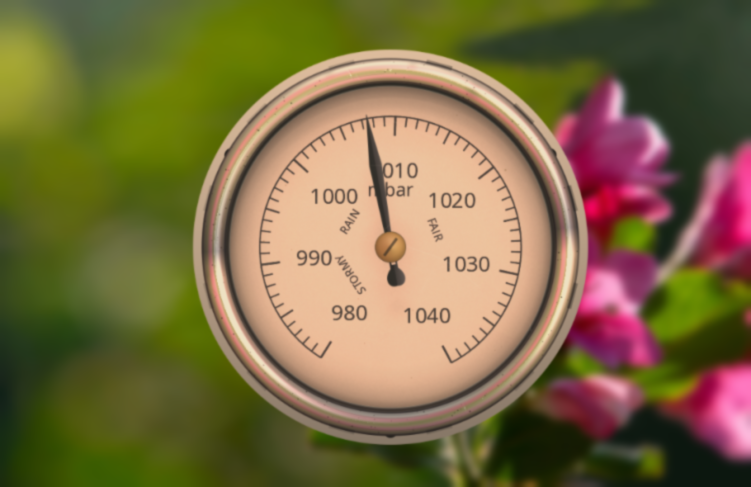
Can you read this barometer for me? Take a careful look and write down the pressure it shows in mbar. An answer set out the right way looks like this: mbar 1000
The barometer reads mbar 1007.5
